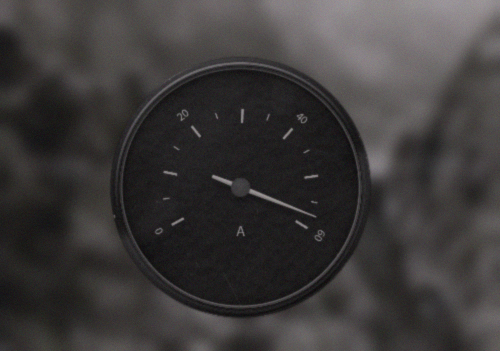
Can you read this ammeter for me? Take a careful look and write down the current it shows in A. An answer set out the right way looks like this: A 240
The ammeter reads A 57.5
